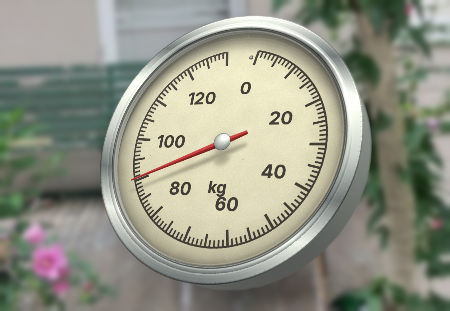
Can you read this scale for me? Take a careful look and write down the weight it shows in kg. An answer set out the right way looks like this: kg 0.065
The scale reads kg 90
